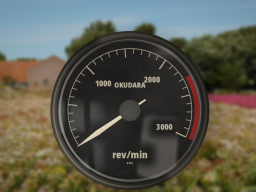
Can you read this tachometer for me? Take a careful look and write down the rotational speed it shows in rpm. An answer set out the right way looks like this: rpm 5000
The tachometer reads rpm 0
